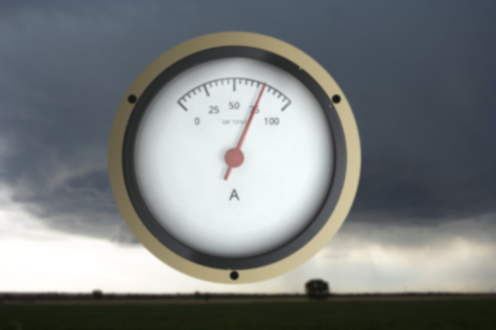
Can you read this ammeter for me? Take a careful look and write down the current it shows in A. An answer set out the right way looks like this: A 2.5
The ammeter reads A 75
